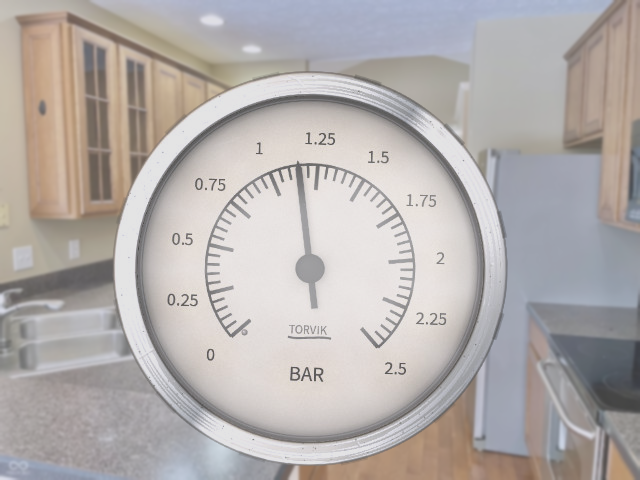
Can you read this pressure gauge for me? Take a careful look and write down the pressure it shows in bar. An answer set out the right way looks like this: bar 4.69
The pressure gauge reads bar 1.15
